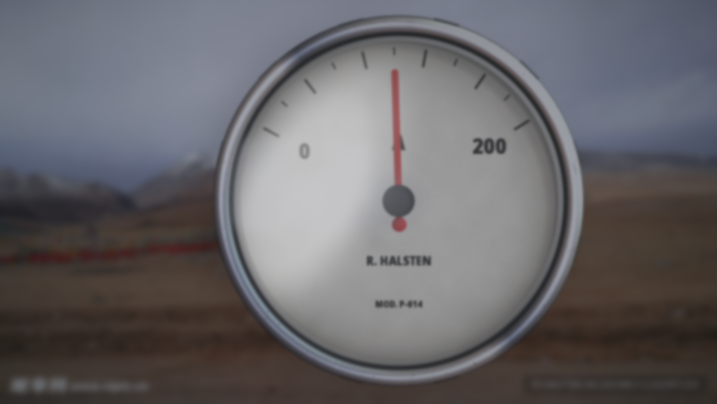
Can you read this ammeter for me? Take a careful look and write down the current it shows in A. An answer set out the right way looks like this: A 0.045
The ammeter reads A 100
